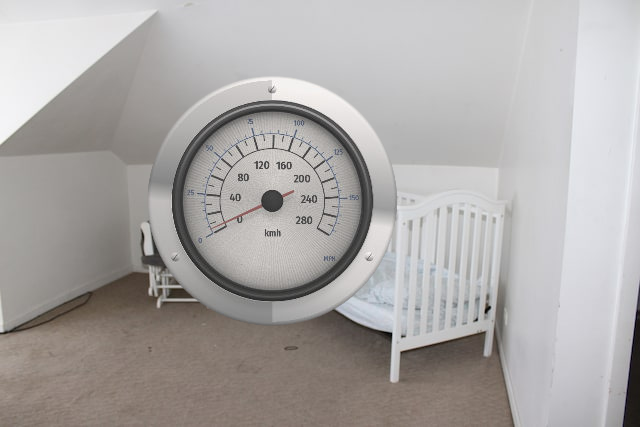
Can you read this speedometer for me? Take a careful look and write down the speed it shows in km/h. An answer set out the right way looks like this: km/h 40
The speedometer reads km/h 5
